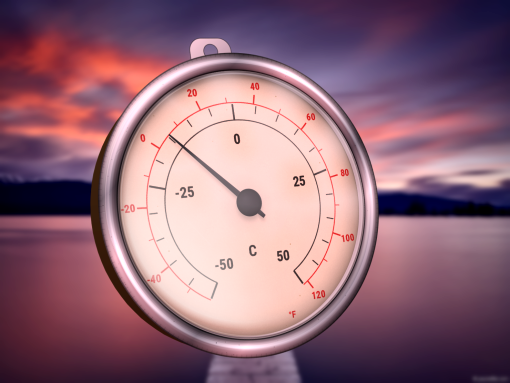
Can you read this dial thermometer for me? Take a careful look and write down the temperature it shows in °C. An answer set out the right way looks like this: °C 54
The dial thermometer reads °C -15
